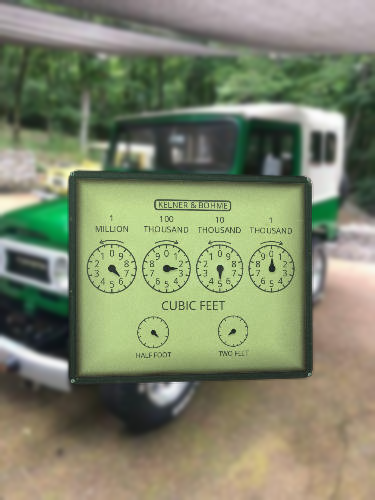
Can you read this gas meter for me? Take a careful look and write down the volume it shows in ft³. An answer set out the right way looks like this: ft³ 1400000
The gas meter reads ft³ 625000
